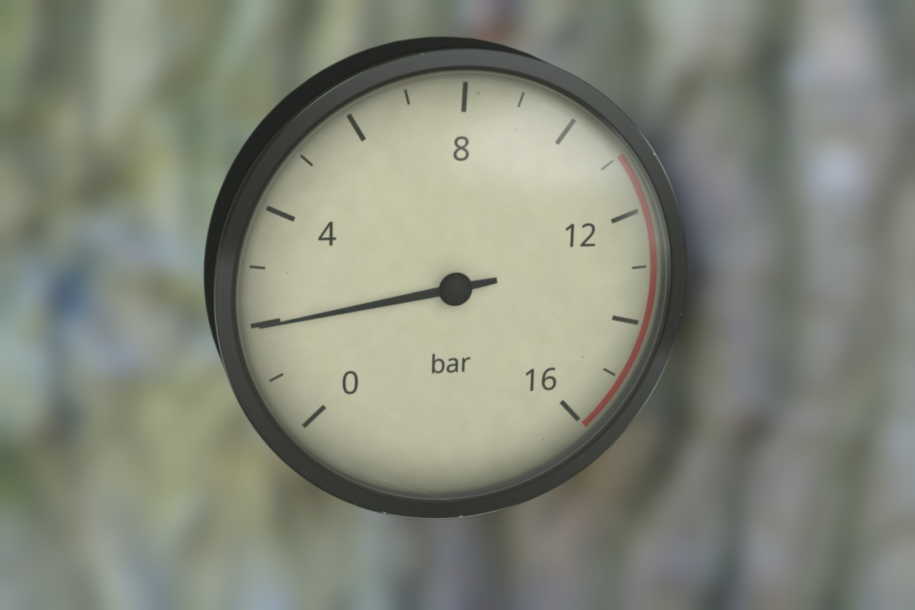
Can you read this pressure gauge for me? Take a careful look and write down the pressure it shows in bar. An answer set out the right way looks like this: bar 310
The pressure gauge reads bar 2
